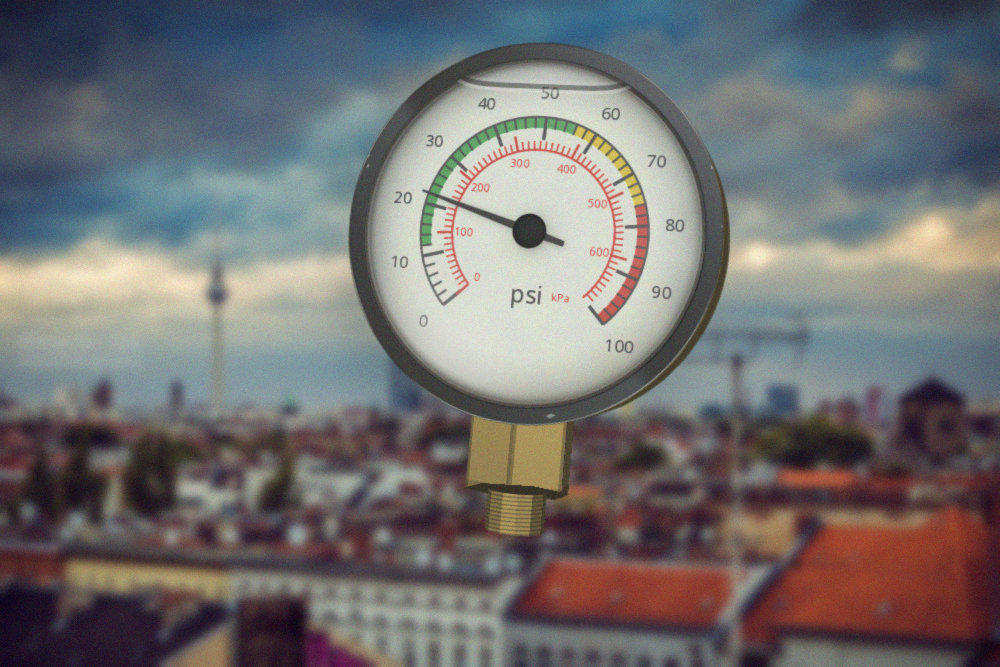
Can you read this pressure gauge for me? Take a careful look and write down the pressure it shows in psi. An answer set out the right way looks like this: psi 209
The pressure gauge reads psi 22
